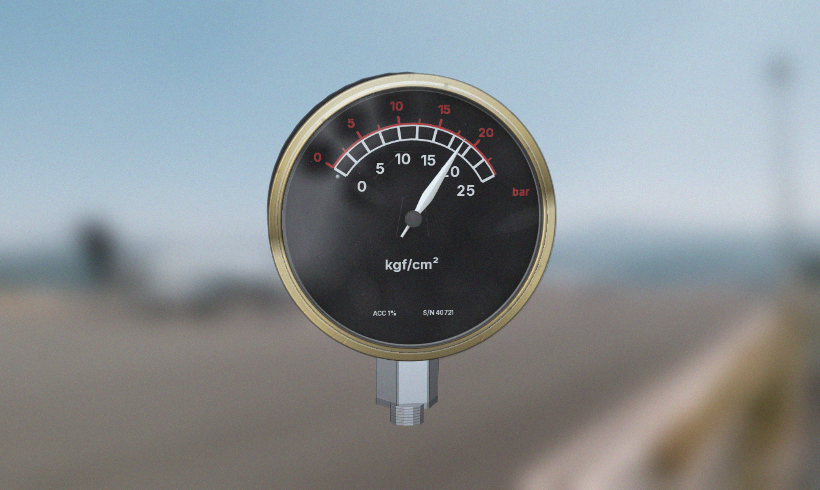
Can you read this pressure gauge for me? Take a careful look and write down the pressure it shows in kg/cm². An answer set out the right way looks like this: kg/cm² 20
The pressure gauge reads kg/cm² 18.75
